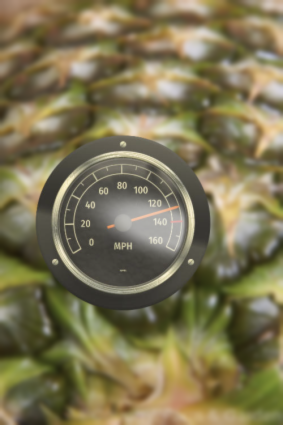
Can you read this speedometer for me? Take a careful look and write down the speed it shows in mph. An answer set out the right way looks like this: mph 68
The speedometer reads mph 130
